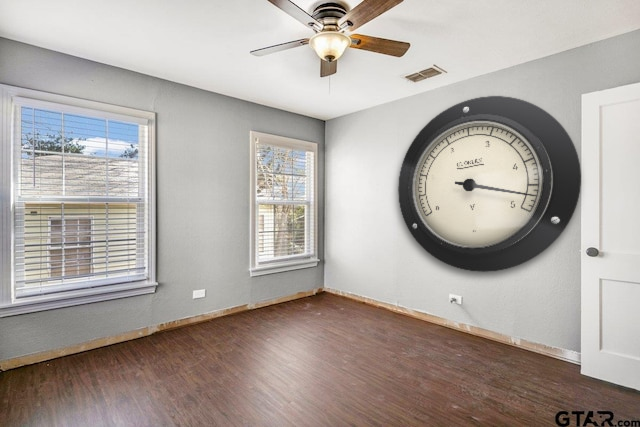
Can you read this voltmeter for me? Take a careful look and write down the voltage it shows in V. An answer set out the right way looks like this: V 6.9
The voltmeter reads V 4.7
